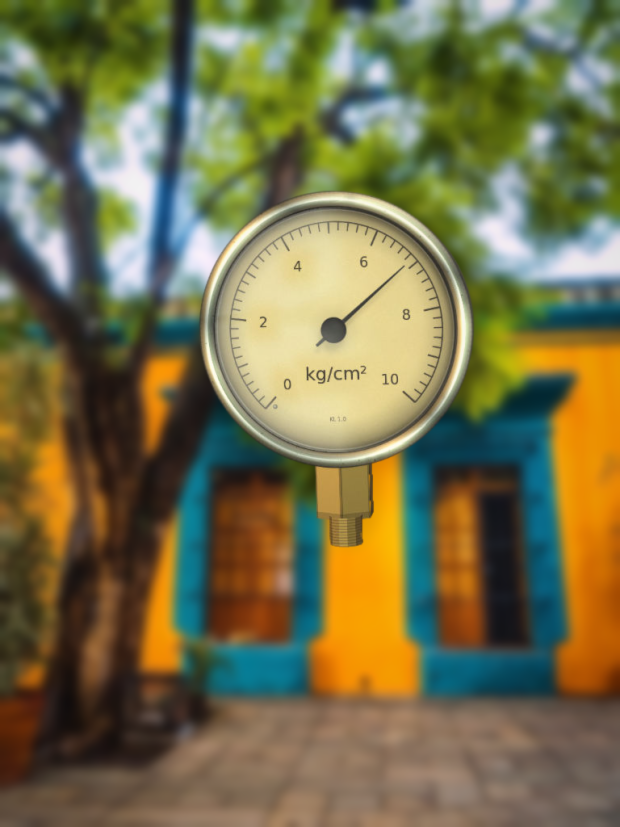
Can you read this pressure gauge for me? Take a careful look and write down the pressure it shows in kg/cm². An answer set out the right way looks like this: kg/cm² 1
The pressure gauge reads kg/cm² 6.9
